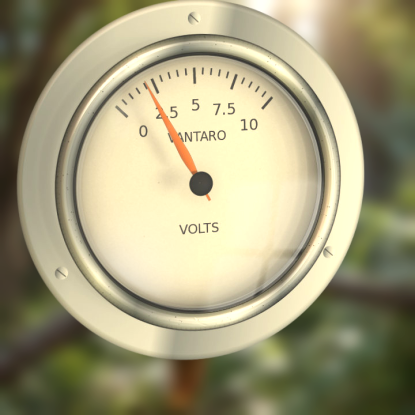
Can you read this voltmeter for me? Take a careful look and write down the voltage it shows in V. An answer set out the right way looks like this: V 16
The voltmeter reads V 2
